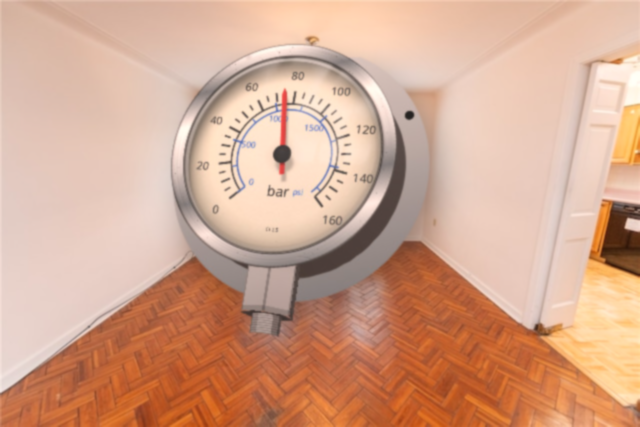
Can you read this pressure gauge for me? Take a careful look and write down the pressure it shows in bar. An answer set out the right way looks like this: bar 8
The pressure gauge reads bar 75
